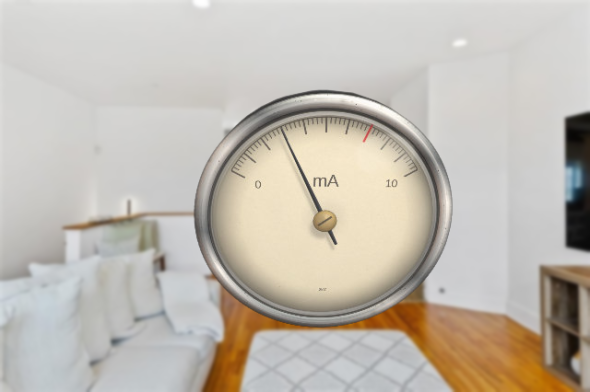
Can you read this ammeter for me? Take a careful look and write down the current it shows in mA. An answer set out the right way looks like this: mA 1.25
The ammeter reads mA 3
